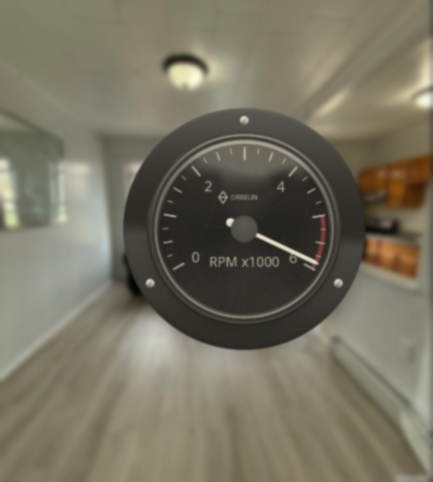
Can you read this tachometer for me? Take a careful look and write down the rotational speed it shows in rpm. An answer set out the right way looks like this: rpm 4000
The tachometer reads rpm 5875
